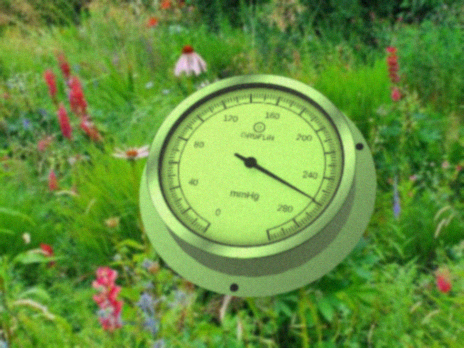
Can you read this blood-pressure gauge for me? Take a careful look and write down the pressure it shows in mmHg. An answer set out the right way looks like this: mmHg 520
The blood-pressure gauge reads mmHg 260
